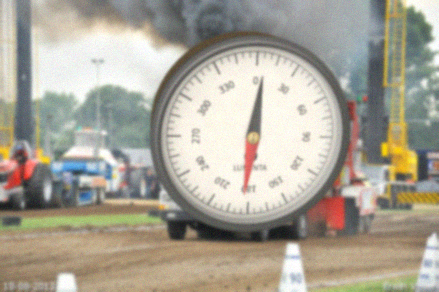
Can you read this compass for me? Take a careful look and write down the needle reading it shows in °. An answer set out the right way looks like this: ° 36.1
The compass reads ° 185
